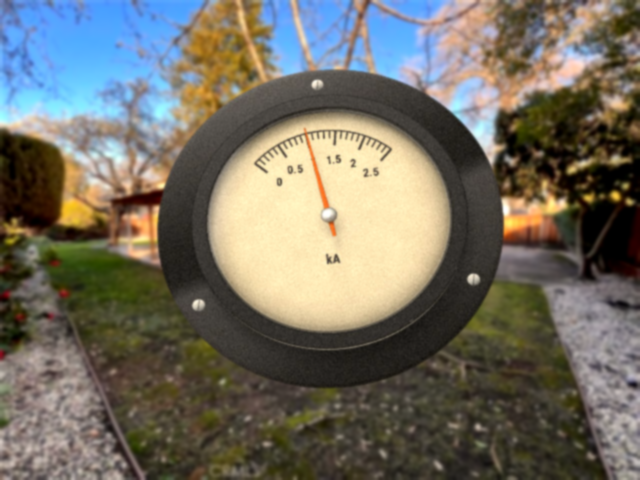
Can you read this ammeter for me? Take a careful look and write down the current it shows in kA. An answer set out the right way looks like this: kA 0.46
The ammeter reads kA 1
